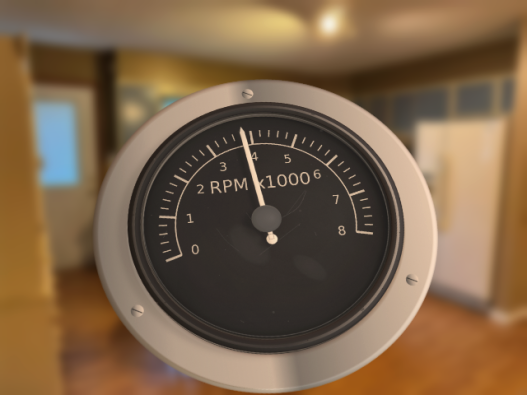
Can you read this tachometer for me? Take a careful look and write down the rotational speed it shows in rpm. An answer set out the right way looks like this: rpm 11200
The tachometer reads rpm 3800
